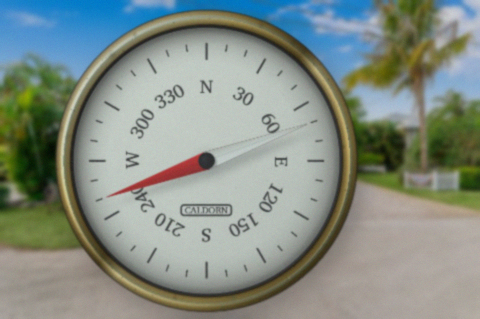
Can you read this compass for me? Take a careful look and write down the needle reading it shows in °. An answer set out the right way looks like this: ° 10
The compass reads ° 250
